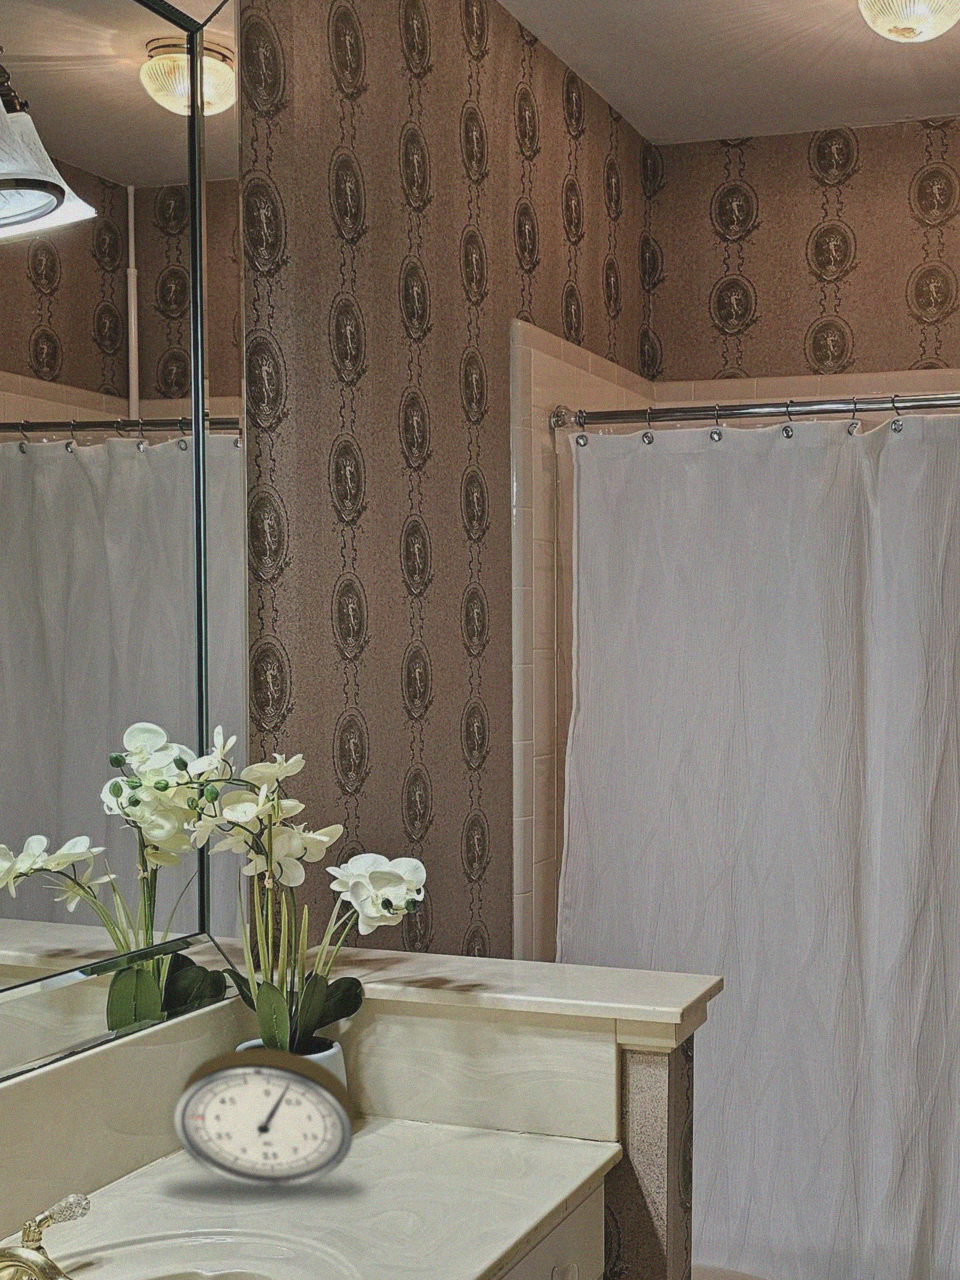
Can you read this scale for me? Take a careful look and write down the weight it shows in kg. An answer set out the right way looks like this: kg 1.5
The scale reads kg 0.25
